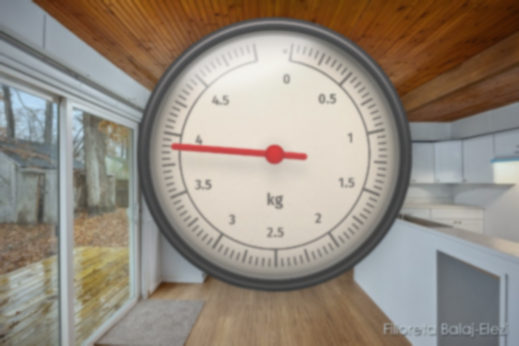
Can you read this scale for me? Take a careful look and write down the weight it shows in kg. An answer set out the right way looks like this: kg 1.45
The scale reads kg 3.9
